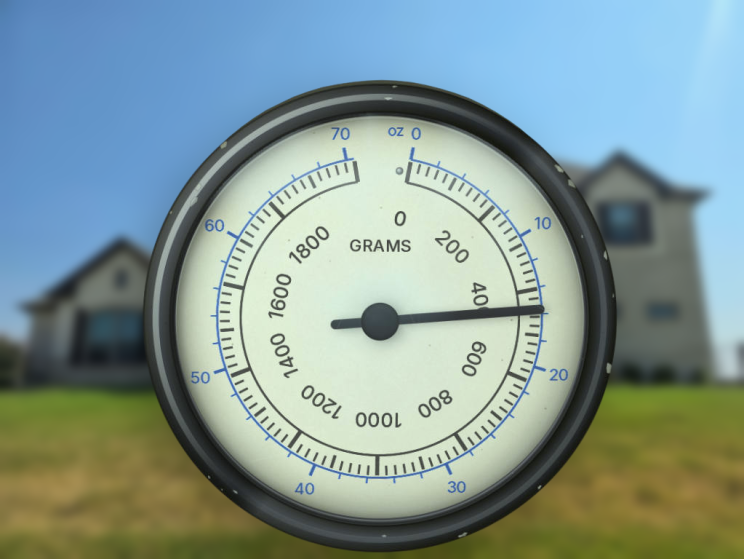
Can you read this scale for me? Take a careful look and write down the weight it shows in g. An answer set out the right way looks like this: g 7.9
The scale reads g 440
